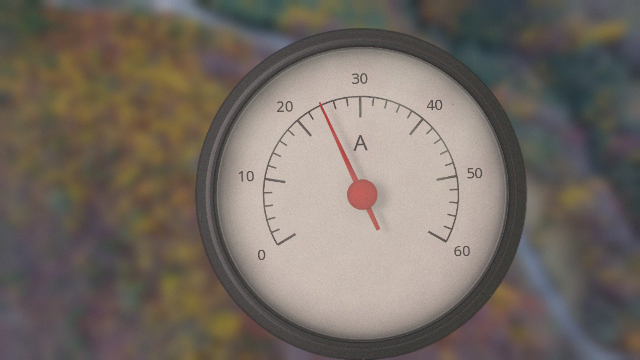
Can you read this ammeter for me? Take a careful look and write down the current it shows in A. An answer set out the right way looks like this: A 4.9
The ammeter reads A 24
